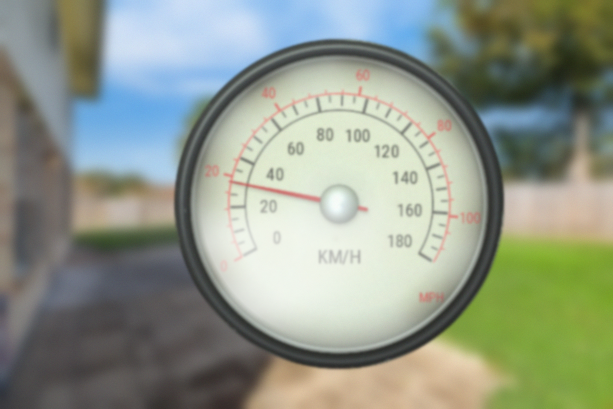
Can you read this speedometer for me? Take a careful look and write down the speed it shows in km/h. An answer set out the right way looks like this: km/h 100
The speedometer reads km/h 30
